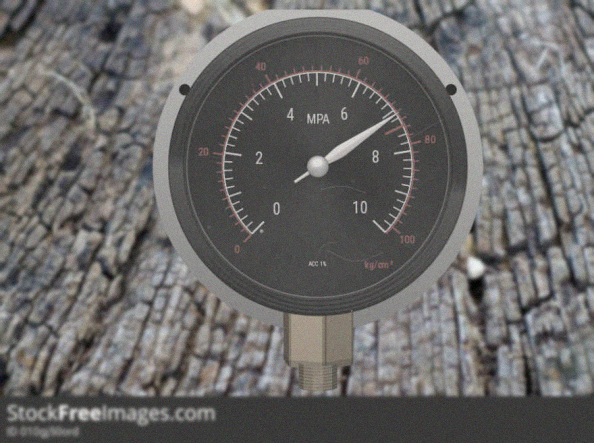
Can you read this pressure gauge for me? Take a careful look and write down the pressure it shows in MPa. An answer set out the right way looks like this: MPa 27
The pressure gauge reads MPa 7.1
